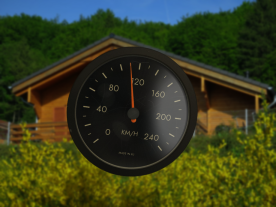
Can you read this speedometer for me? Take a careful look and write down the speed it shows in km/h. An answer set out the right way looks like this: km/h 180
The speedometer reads km/h 110
